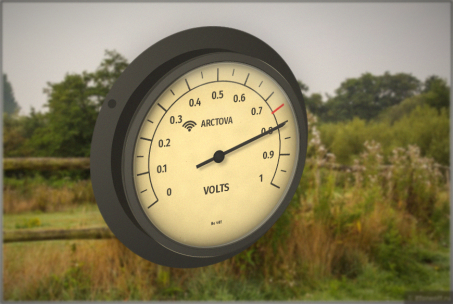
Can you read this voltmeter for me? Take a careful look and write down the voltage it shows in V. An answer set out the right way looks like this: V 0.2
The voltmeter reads V 0.8
